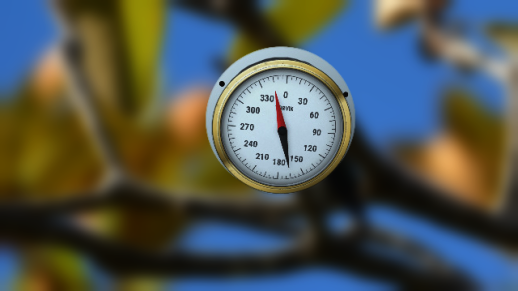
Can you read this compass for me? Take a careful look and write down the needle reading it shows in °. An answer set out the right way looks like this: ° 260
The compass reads ° 345
